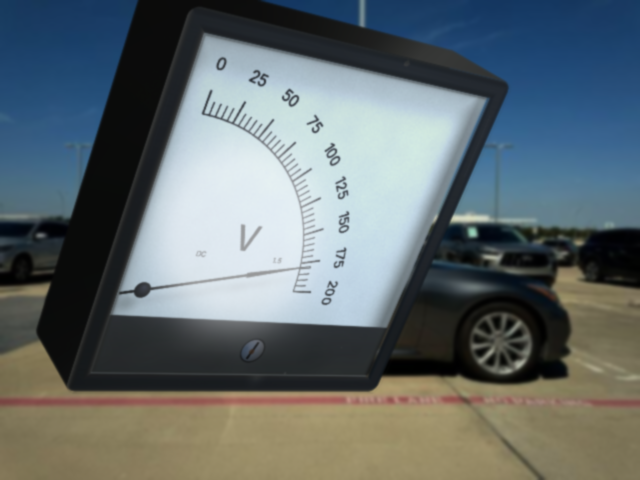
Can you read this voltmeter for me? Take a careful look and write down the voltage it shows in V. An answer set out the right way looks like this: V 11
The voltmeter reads V 175
